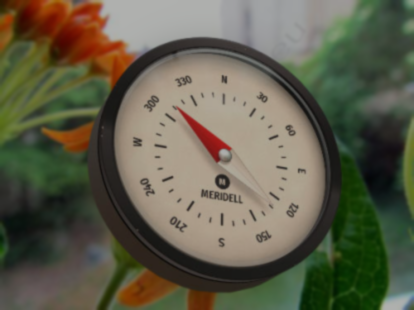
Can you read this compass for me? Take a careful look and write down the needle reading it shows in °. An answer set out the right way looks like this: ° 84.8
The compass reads ° 310
